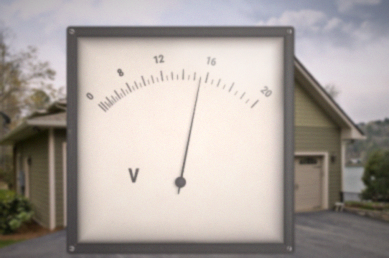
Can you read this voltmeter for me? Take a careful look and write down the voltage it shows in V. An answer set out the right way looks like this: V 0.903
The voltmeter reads V 15.5
